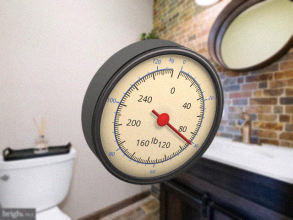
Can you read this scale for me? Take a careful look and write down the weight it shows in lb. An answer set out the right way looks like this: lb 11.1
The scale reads lb 90
